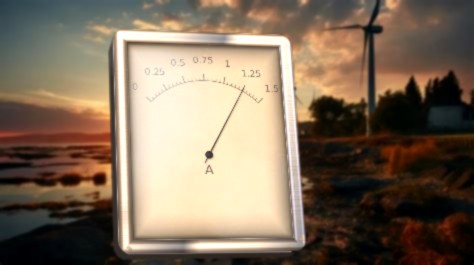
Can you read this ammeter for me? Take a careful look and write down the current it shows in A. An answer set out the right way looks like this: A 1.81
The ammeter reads A 1.25
